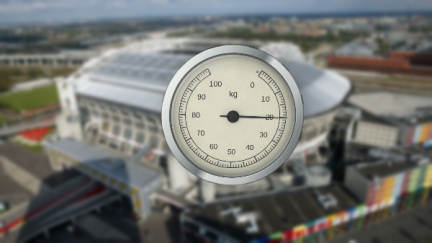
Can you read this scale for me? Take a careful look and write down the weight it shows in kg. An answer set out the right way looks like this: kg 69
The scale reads kg 20
